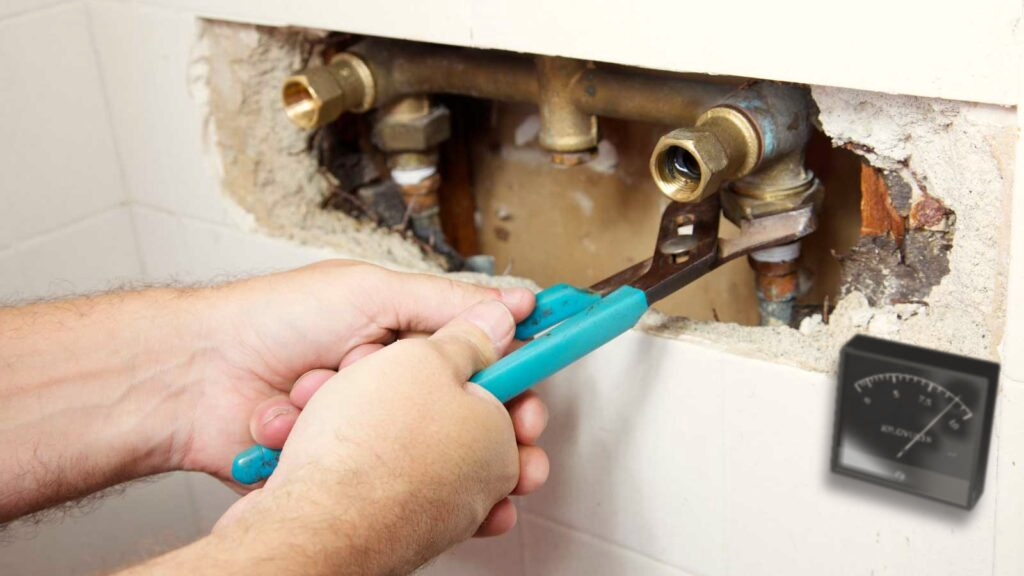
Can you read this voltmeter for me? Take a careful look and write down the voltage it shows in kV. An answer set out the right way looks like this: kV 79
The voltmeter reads kV 9
